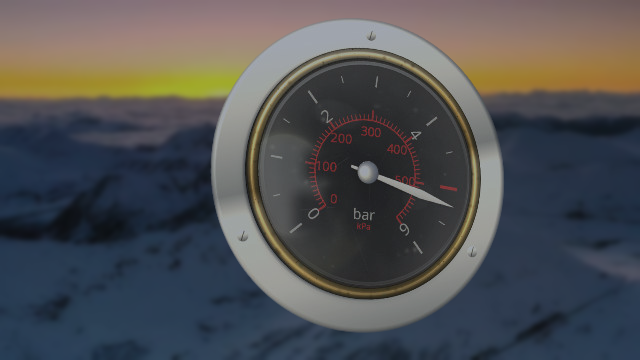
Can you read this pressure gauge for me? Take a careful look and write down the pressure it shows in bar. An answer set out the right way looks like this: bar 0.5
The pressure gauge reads bar 5.25
